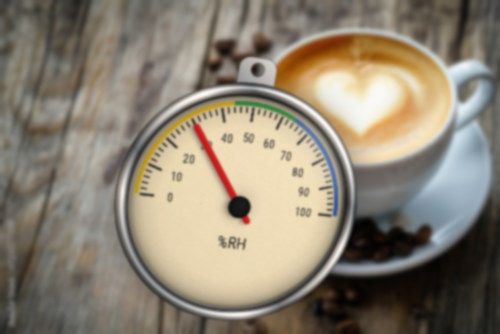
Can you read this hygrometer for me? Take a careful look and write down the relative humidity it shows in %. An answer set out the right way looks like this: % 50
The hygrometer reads % 30
